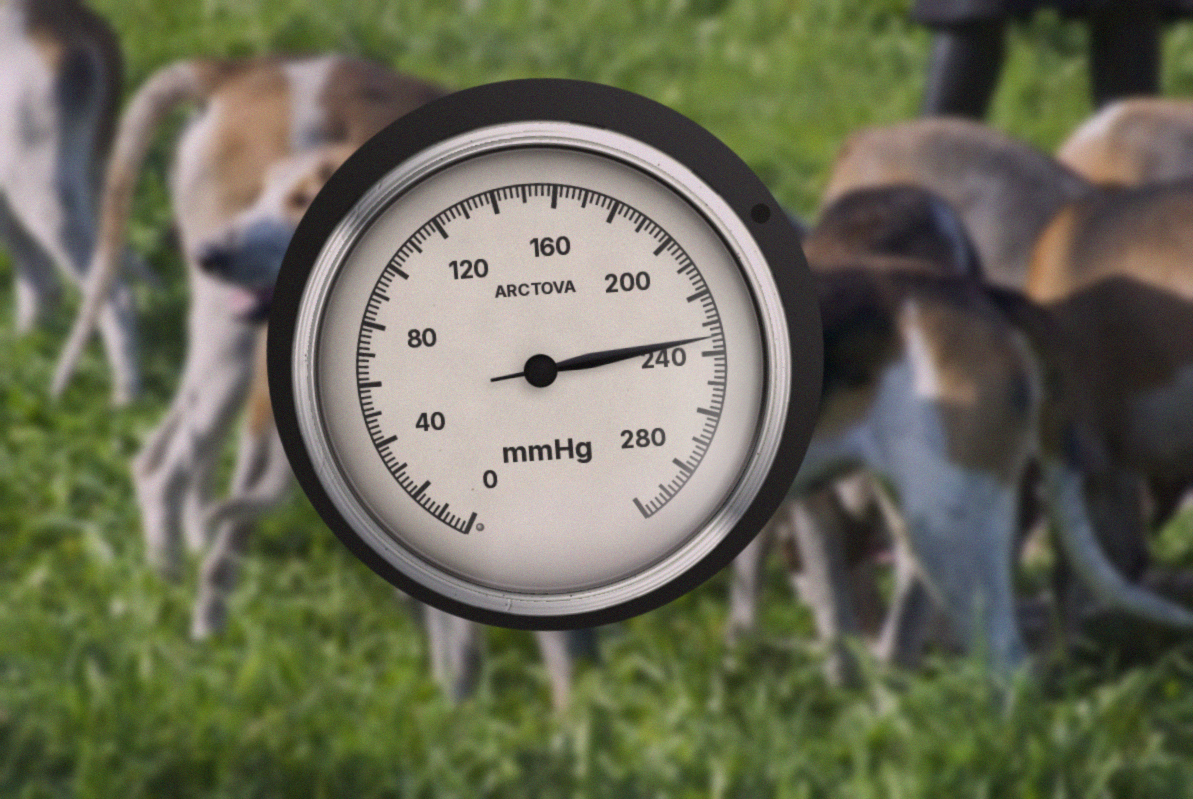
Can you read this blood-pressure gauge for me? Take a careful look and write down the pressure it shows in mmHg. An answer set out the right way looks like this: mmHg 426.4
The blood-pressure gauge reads mmHg 234
